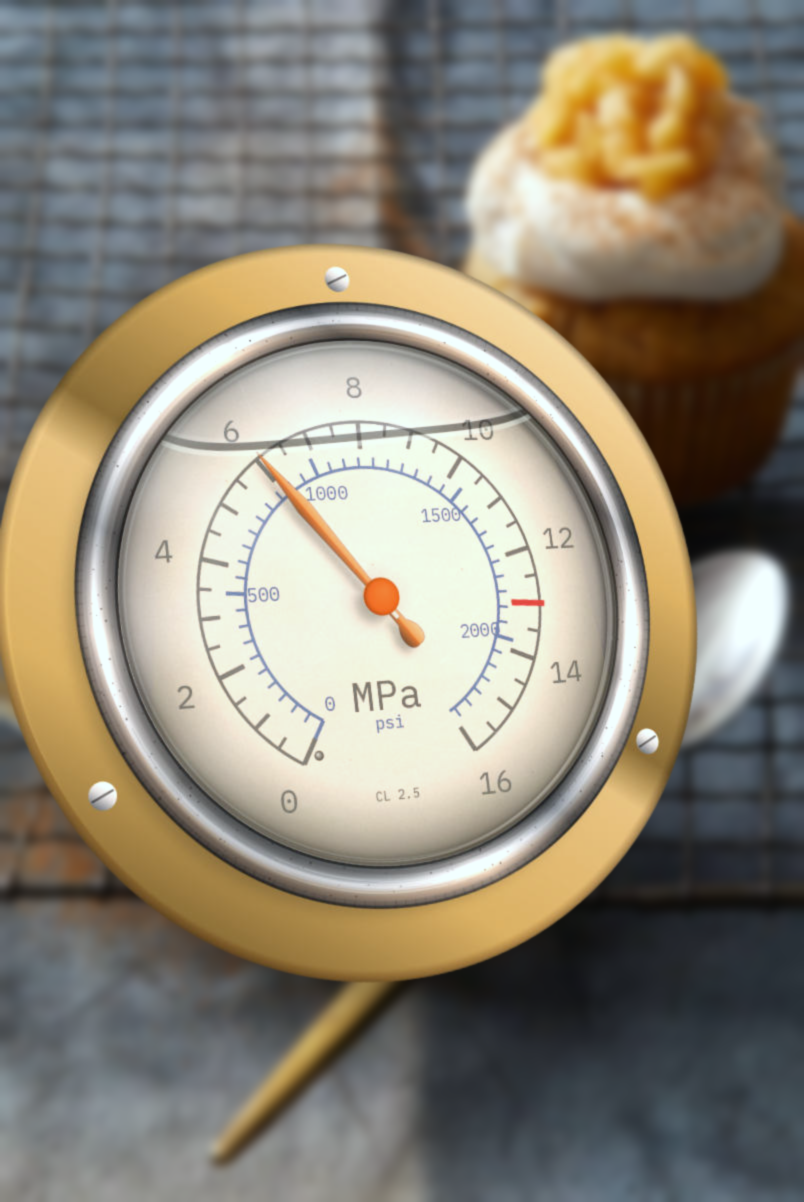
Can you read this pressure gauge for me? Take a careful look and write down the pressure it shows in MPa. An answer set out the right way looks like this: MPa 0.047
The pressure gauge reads MPa 6
